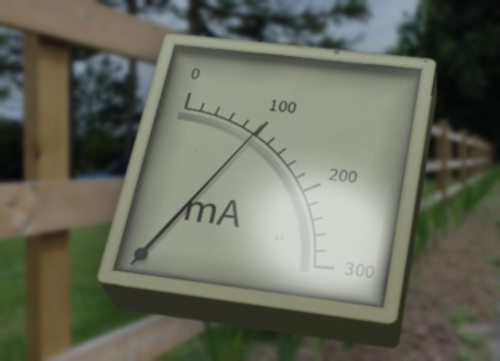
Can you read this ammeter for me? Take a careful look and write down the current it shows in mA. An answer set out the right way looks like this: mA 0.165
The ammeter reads mA 100
